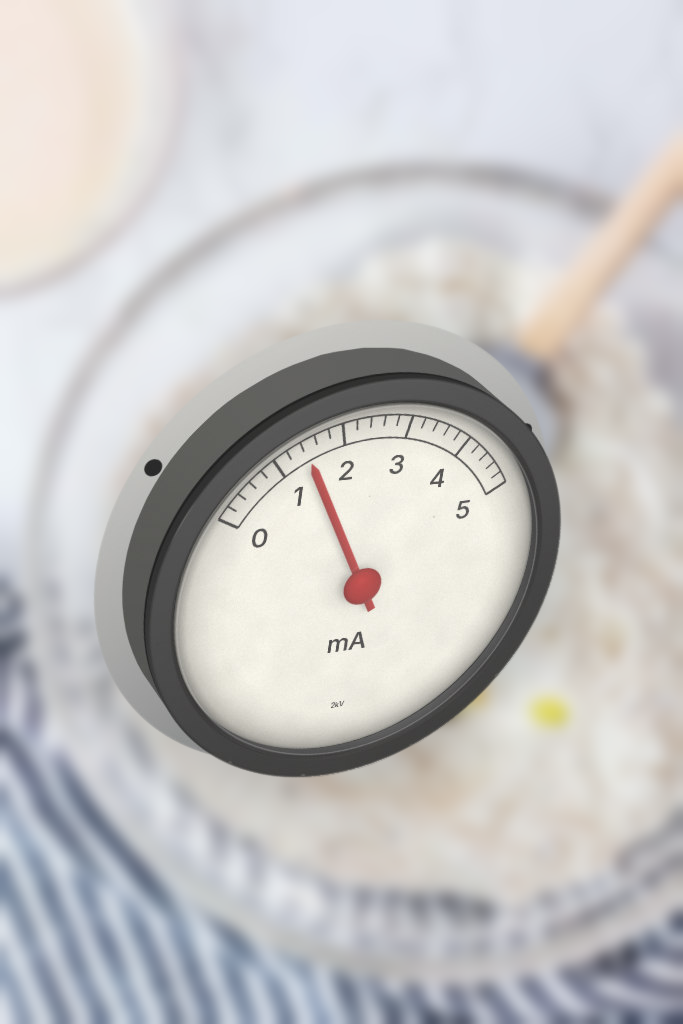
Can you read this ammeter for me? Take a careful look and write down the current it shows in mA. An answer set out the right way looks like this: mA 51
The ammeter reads mA 1.4
